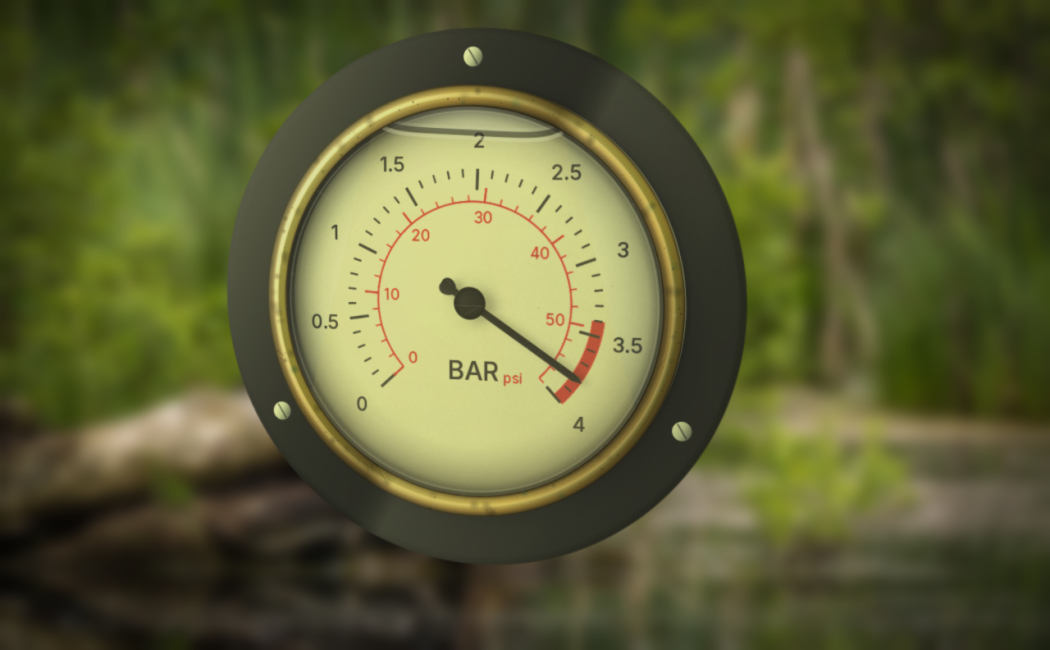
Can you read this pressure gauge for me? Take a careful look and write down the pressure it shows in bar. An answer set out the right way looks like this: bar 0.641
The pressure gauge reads bar 3.8
